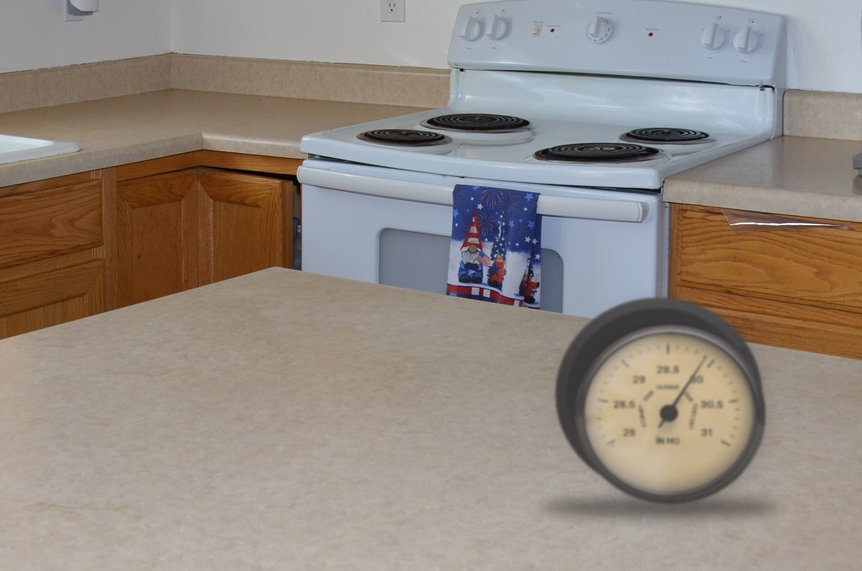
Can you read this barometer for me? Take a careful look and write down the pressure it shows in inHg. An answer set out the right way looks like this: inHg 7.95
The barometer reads inHg 29.9
